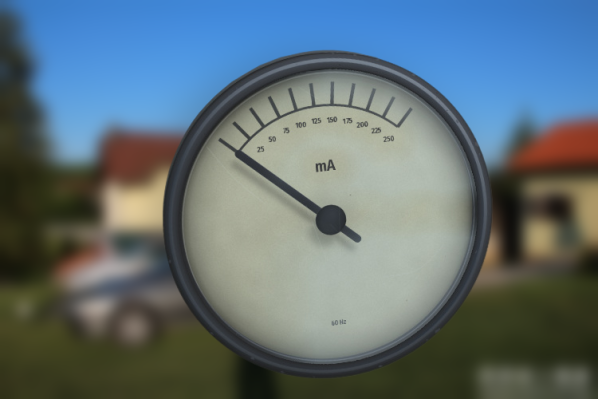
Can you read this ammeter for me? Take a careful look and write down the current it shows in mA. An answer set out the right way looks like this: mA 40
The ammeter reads mA 0
